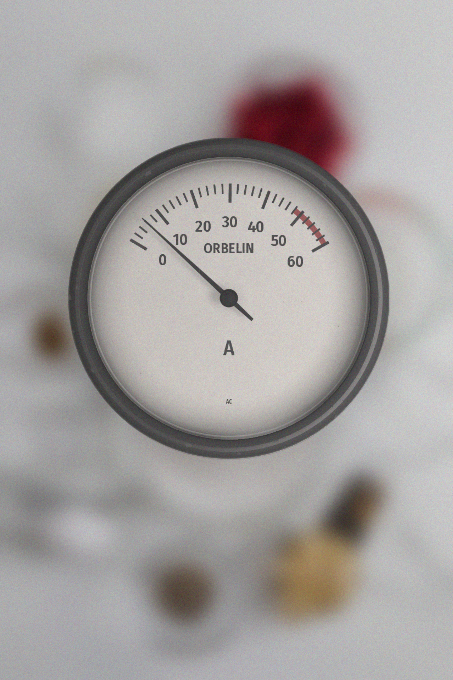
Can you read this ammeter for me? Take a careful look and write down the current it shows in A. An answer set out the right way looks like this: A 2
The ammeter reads A 6
